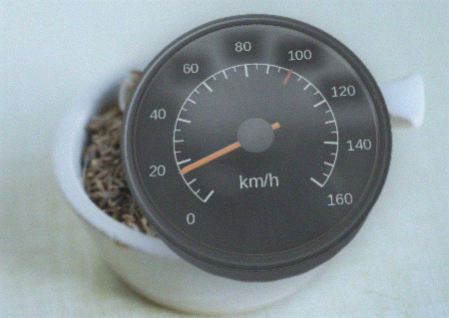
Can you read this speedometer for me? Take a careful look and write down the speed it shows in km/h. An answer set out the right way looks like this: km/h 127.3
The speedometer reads km/h 15
